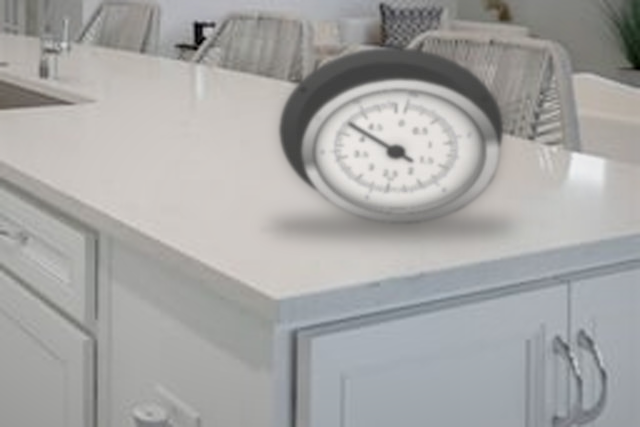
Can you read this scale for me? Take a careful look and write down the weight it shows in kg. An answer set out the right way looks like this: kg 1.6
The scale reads kg 4.25
